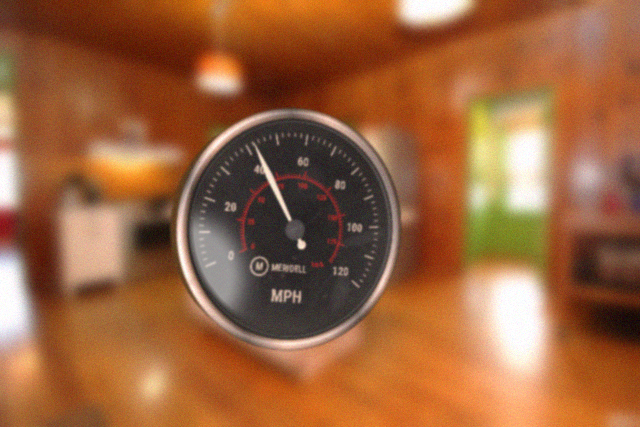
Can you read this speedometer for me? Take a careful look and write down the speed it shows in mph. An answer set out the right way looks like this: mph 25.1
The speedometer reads mph 42
